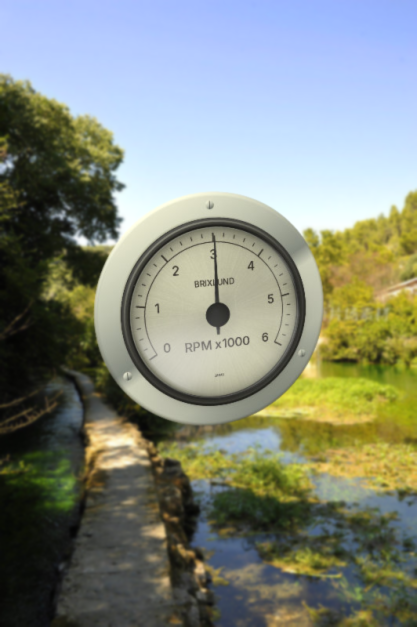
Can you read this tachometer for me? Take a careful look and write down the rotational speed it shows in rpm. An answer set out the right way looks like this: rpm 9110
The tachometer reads rpm 3000
